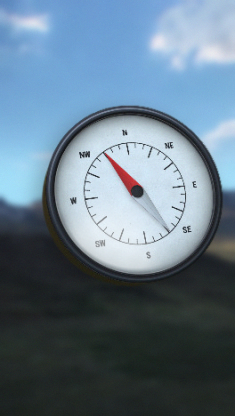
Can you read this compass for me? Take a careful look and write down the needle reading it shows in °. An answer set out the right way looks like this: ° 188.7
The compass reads ° 330
